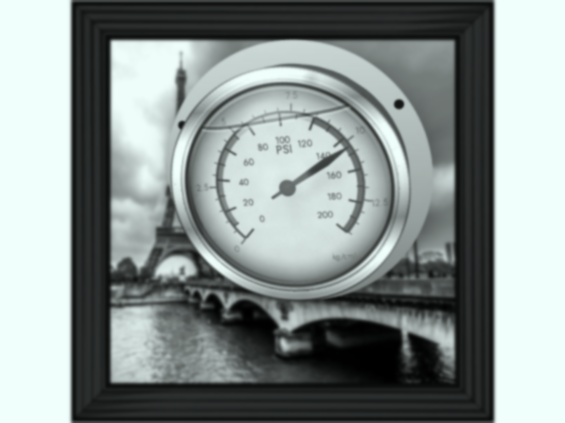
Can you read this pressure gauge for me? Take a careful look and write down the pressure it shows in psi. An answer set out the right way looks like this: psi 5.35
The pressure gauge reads psi 145
